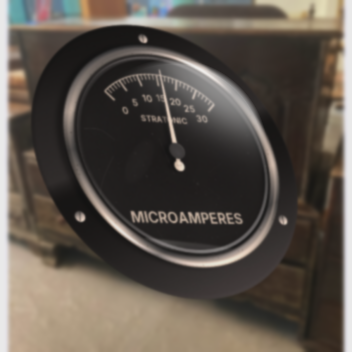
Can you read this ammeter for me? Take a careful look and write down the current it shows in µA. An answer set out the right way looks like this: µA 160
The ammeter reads µA 15
